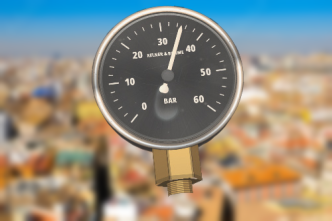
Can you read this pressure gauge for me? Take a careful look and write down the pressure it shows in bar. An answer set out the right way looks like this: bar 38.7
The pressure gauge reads bar 35
